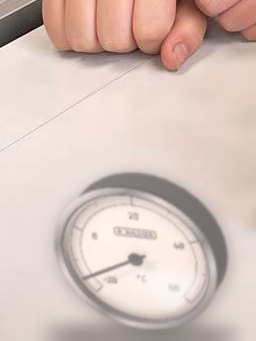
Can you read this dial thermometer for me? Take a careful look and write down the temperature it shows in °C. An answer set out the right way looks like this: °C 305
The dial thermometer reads °C -15
